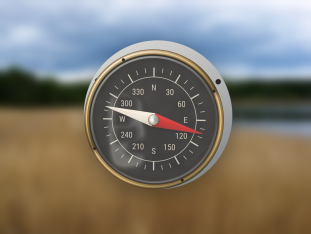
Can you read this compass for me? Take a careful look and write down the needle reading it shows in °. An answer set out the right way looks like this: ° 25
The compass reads ° 105
